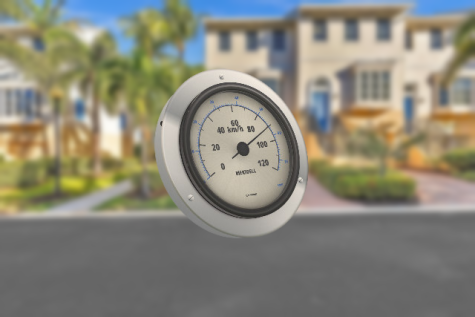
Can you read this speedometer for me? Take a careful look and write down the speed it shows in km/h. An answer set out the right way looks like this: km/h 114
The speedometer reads km/h 90
